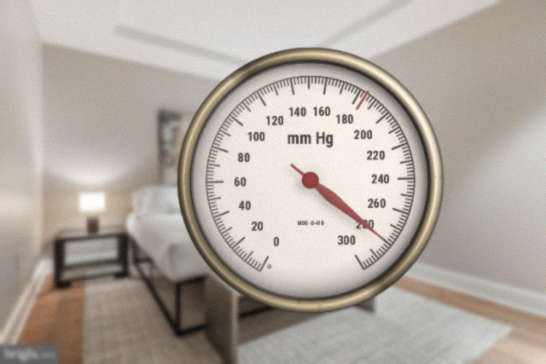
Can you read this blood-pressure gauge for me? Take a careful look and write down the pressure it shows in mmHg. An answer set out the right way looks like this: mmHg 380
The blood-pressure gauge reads mmHg 280
